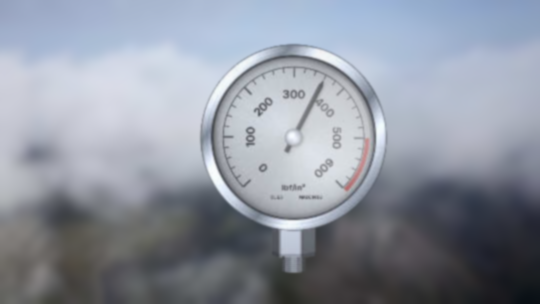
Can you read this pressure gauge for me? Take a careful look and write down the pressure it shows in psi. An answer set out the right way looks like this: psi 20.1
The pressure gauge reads psi 360
